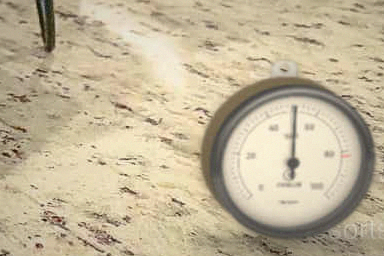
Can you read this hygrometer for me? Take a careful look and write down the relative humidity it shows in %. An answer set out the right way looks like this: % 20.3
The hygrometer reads % 50
